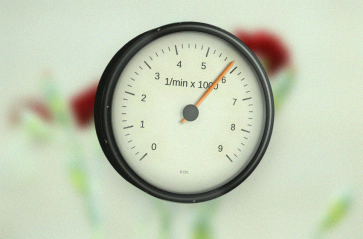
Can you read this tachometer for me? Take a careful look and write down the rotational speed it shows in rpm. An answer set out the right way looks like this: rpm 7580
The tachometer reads rpm 5800
